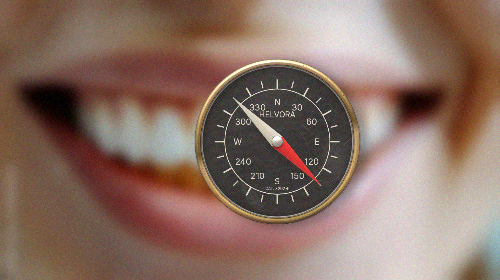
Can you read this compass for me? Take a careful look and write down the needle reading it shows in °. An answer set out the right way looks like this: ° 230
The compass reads ° 135
